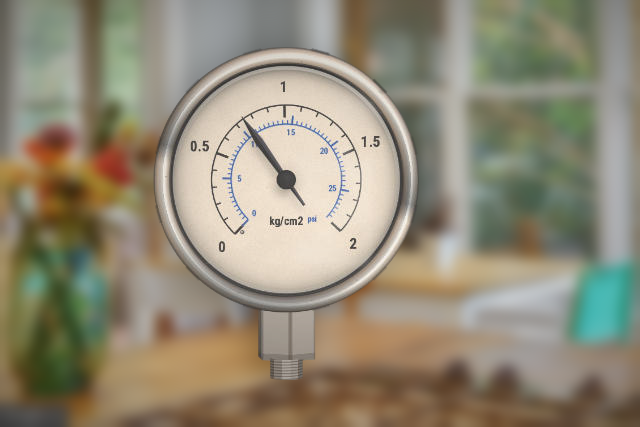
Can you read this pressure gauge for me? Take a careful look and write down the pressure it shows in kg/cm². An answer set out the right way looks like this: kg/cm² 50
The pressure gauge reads kg/cm² 0.75
